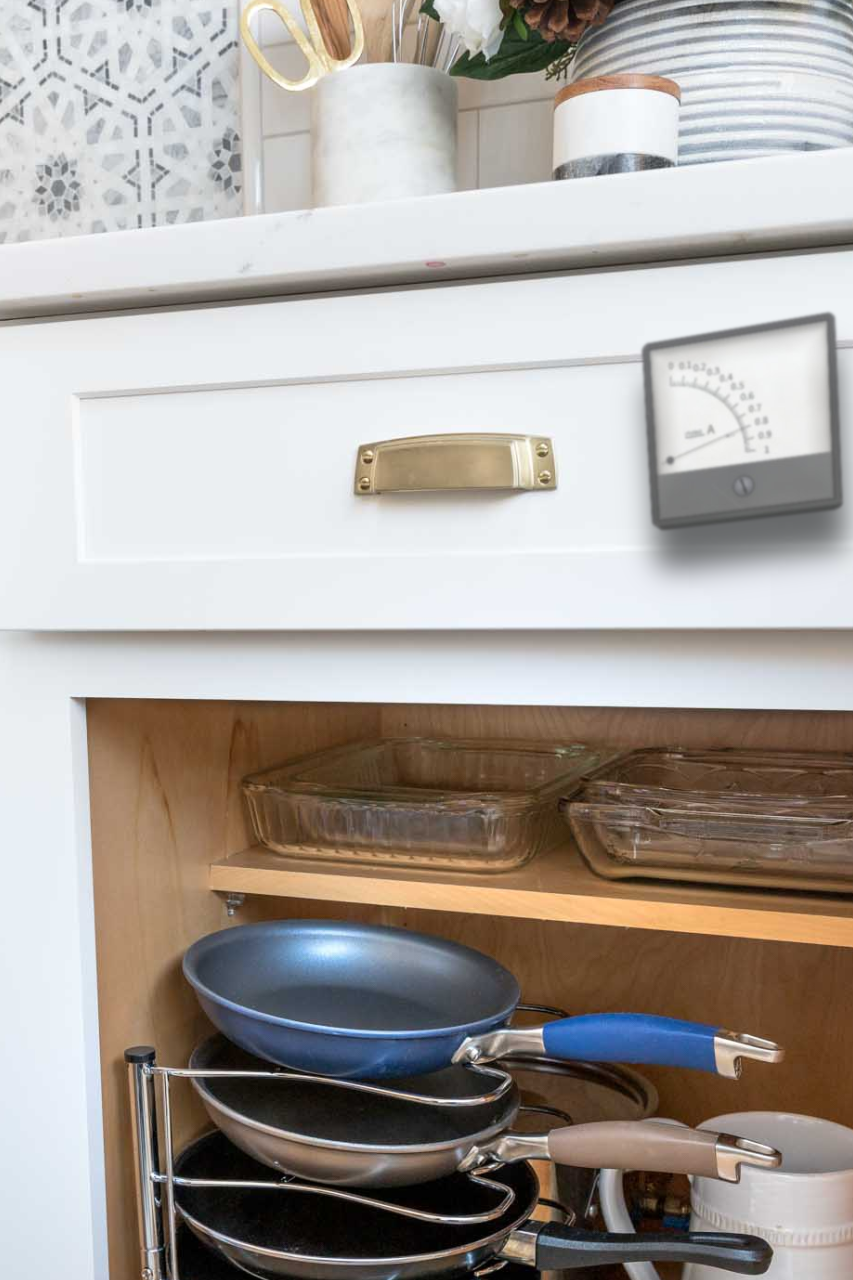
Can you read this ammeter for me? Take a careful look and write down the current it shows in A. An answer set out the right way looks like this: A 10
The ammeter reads A 0.8
